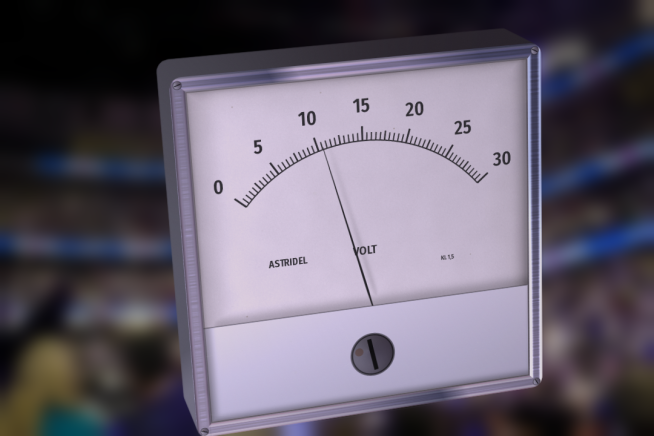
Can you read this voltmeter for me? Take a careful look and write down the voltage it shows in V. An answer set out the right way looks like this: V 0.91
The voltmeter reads V 10.5
